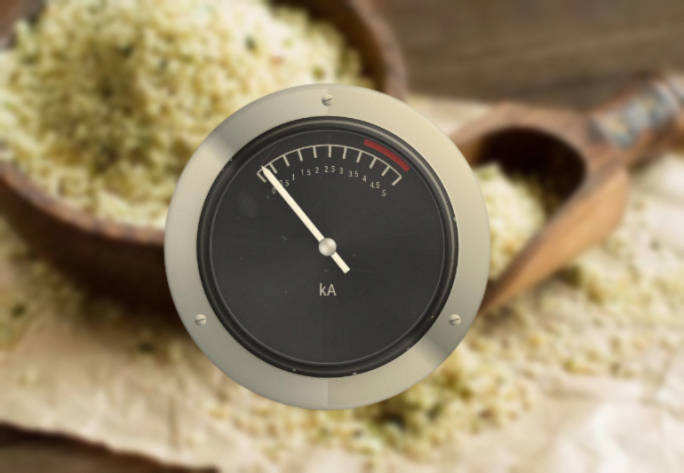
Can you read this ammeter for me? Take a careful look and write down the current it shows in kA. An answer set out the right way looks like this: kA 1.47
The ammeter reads kA 0.25
